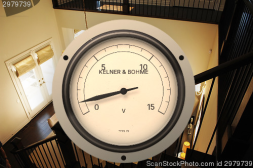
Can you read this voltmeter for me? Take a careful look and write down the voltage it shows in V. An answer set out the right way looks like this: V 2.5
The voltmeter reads V 1
